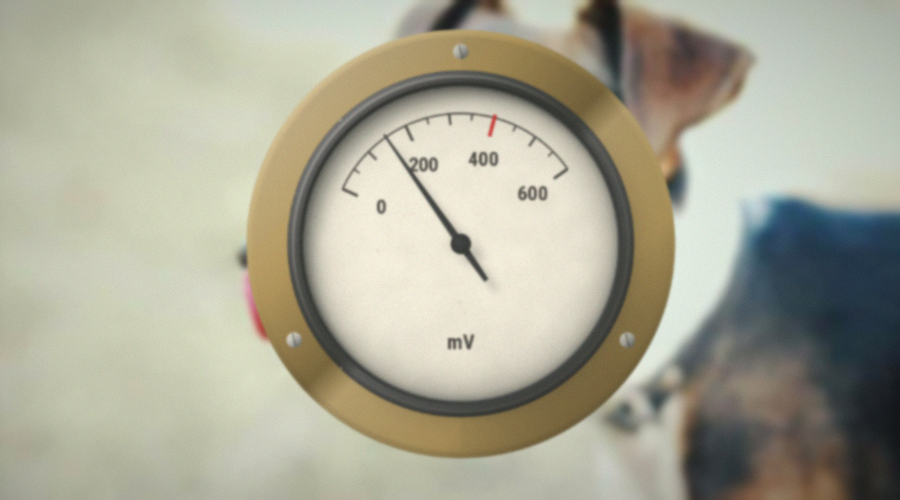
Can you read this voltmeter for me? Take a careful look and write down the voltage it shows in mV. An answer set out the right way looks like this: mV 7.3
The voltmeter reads mV 150
